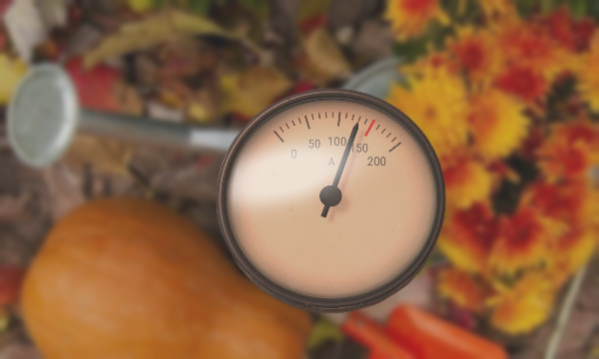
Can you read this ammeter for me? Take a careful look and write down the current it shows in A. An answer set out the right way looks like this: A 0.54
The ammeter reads A 130
